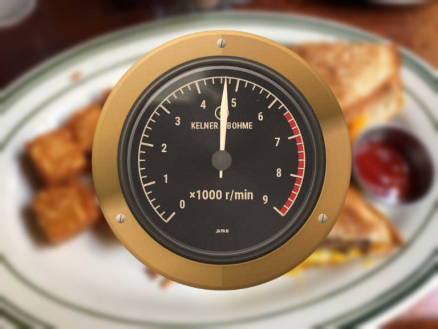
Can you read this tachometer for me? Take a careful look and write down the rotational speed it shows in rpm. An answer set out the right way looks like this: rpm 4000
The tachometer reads rpm 4700
